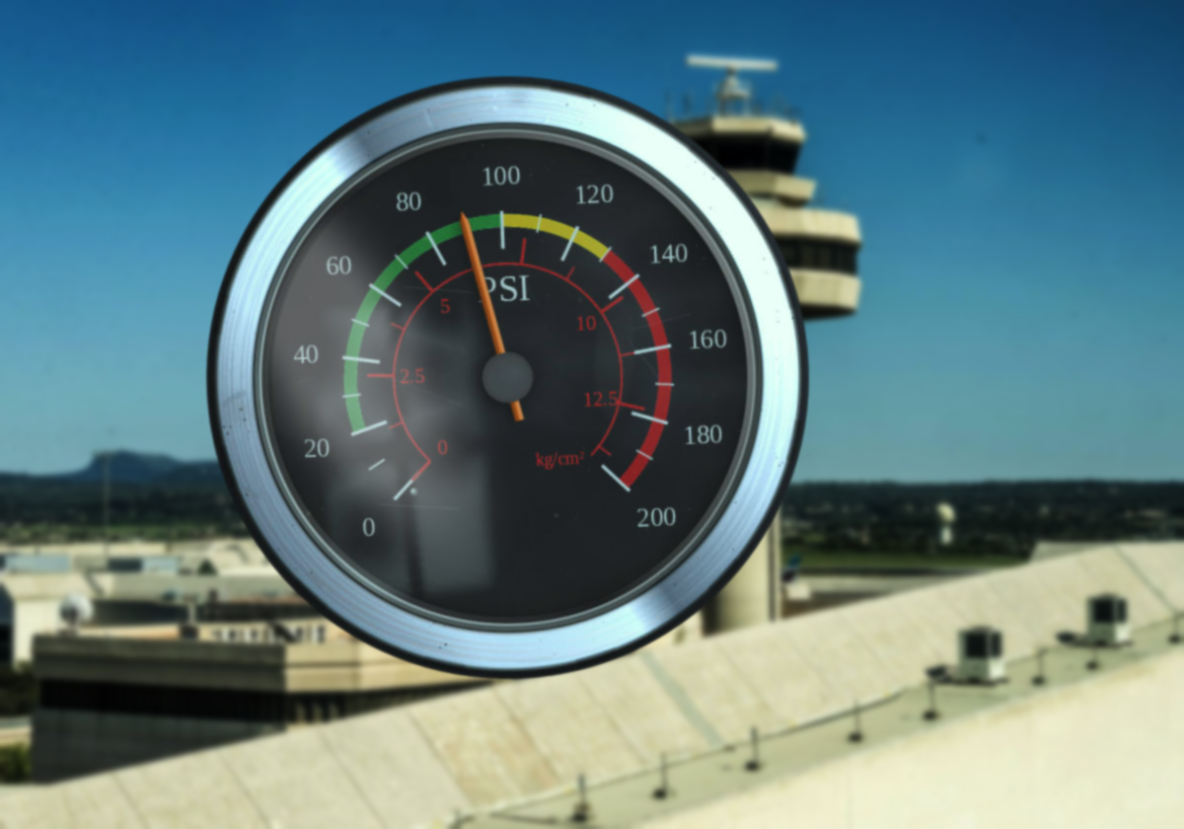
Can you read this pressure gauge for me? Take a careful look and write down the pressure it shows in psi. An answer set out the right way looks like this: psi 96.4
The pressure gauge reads psi 90
